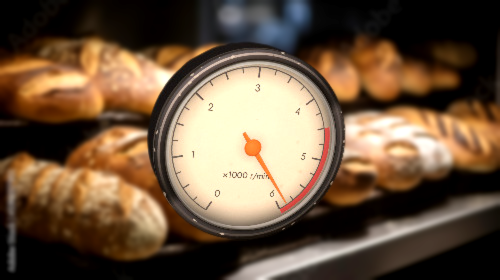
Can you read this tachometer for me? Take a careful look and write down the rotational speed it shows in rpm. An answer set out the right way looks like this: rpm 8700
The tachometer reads rpm 5875
